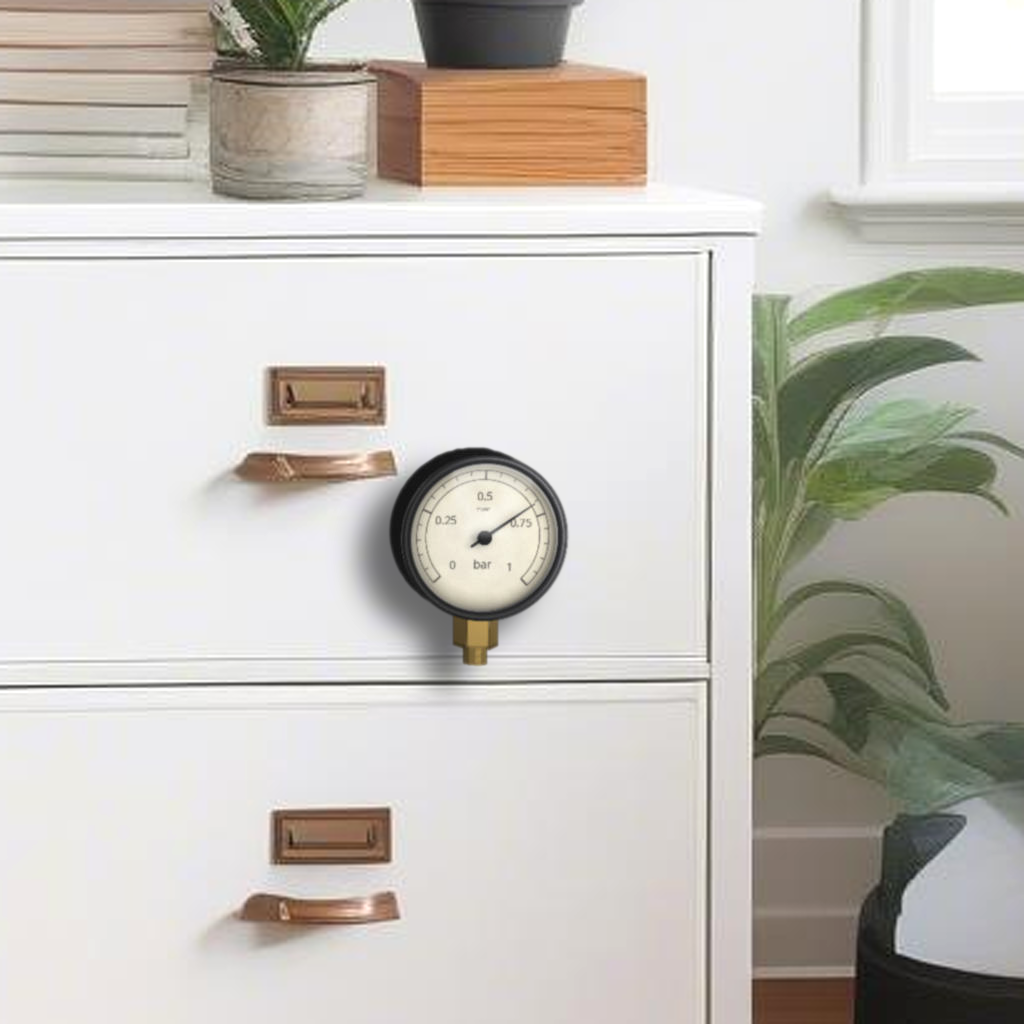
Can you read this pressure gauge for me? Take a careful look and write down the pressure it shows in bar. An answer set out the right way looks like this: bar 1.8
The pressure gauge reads bar 0.7
